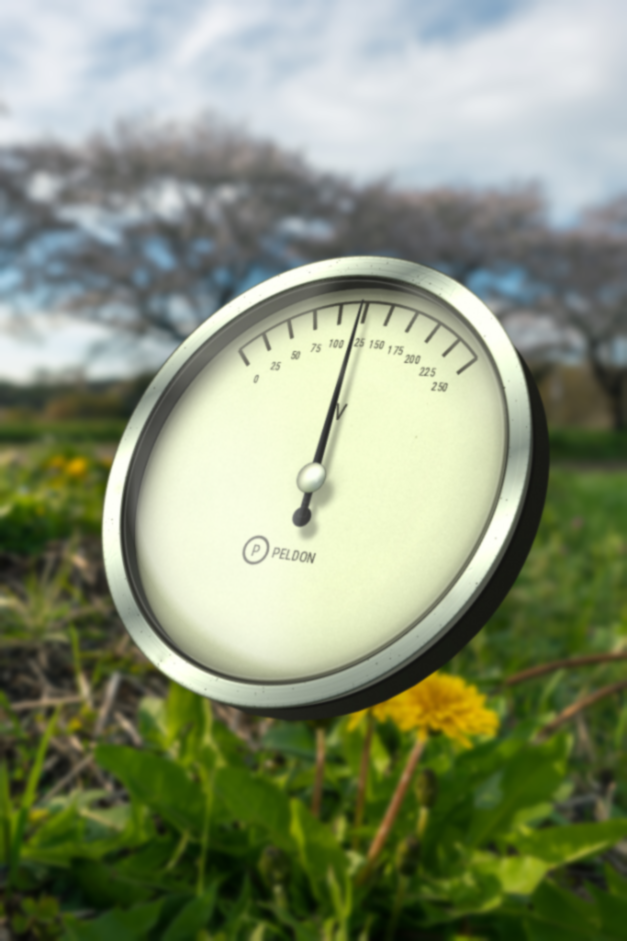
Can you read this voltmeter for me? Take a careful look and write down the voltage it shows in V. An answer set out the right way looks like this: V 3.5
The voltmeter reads V 125
